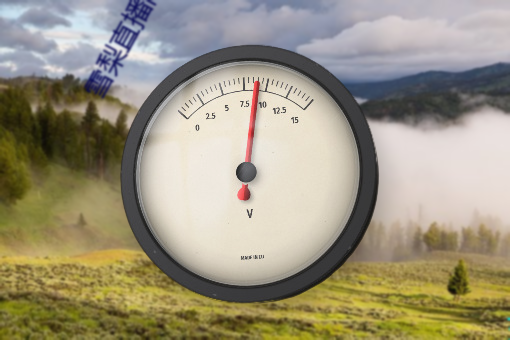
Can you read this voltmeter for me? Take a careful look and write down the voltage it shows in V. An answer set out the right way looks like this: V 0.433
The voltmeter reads V 9
